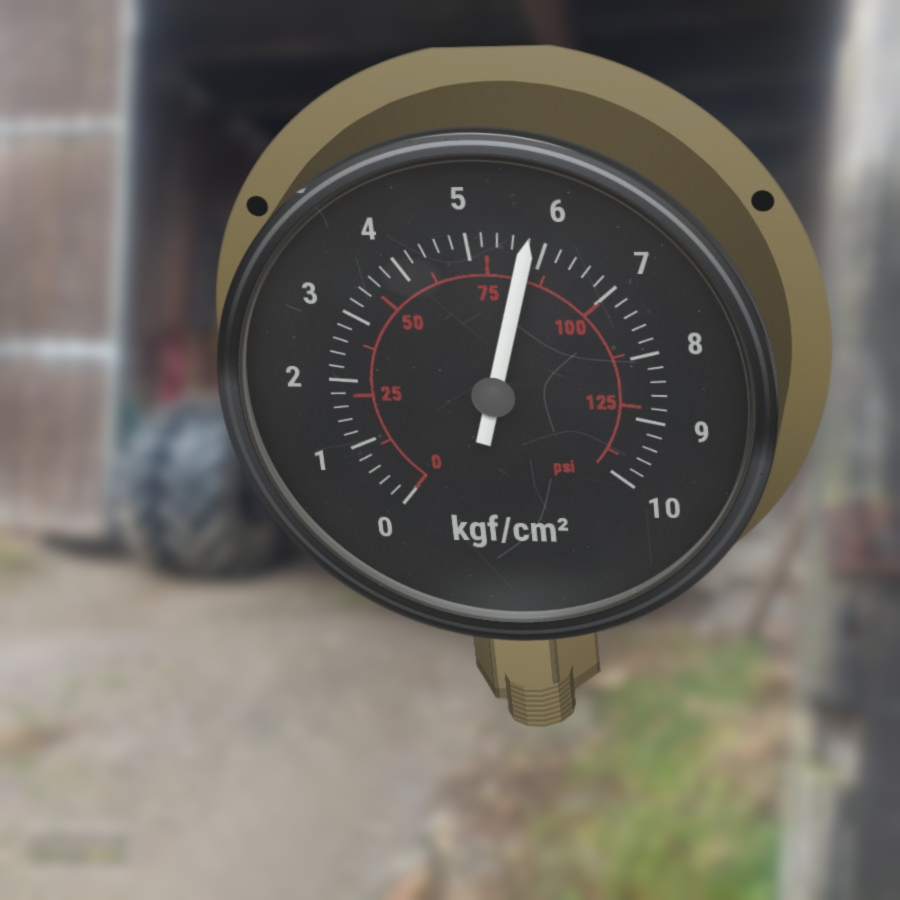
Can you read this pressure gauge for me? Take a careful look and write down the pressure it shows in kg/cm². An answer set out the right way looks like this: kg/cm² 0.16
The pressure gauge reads kg/cm² 5.8
